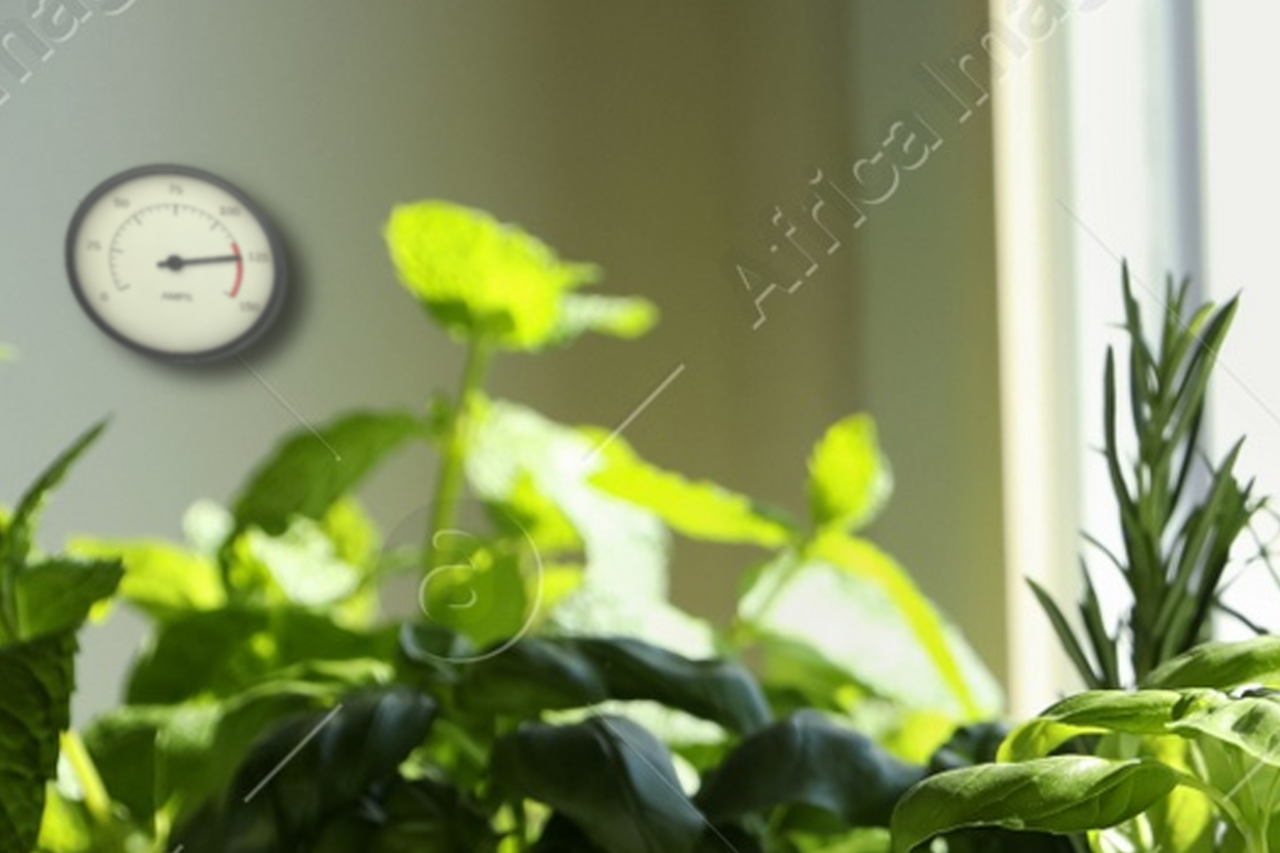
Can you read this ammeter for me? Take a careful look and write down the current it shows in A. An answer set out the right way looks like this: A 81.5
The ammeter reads A 125
